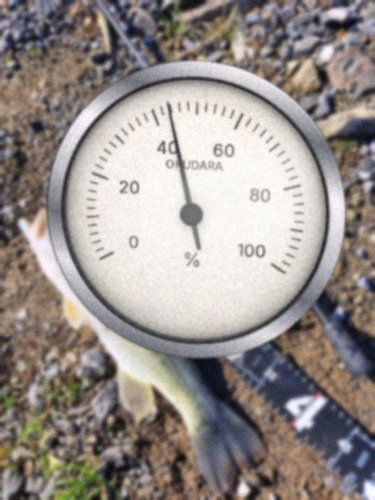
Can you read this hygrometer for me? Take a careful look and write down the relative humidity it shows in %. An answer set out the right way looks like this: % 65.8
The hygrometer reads % 44
